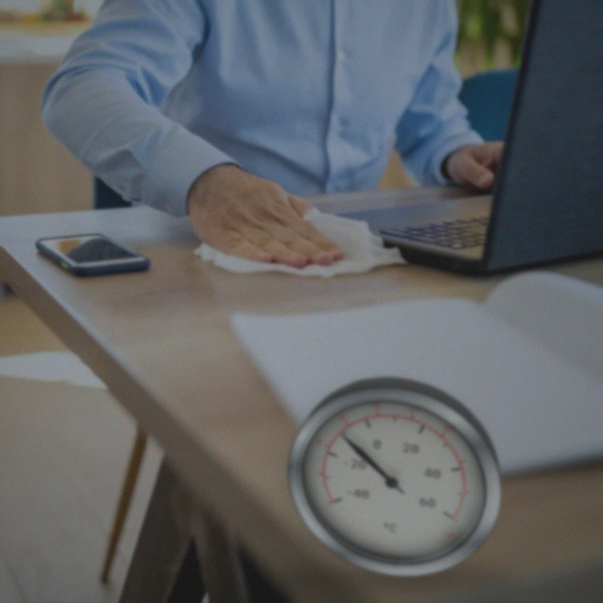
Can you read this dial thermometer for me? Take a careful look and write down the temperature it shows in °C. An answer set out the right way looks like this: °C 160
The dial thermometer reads °C -10
